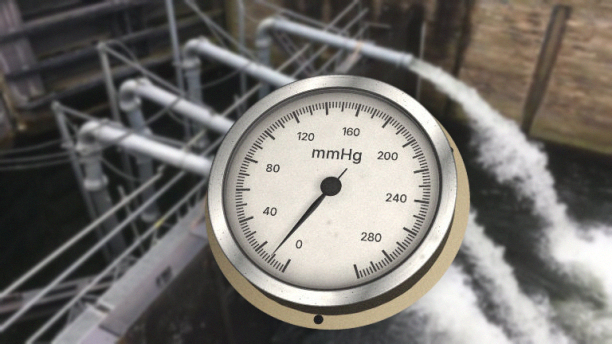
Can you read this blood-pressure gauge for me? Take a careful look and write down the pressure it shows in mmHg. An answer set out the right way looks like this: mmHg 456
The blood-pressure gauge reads mmHg 10
